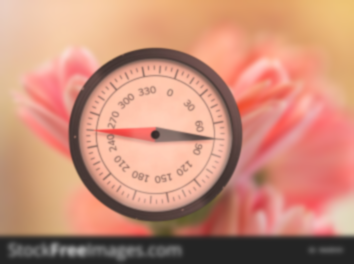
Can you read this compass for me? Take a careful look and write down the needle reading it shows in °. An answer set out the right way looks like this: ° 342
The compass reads ° 255
